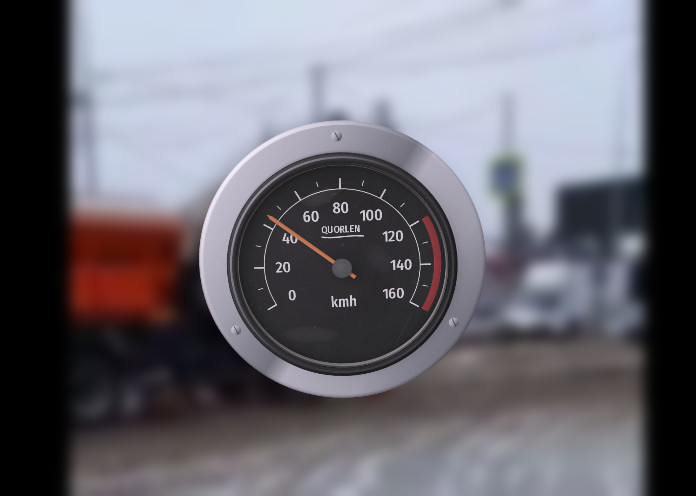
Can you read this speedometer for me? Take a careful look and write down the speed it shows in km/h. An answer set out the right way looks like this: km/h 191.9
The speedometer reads km/h 45
